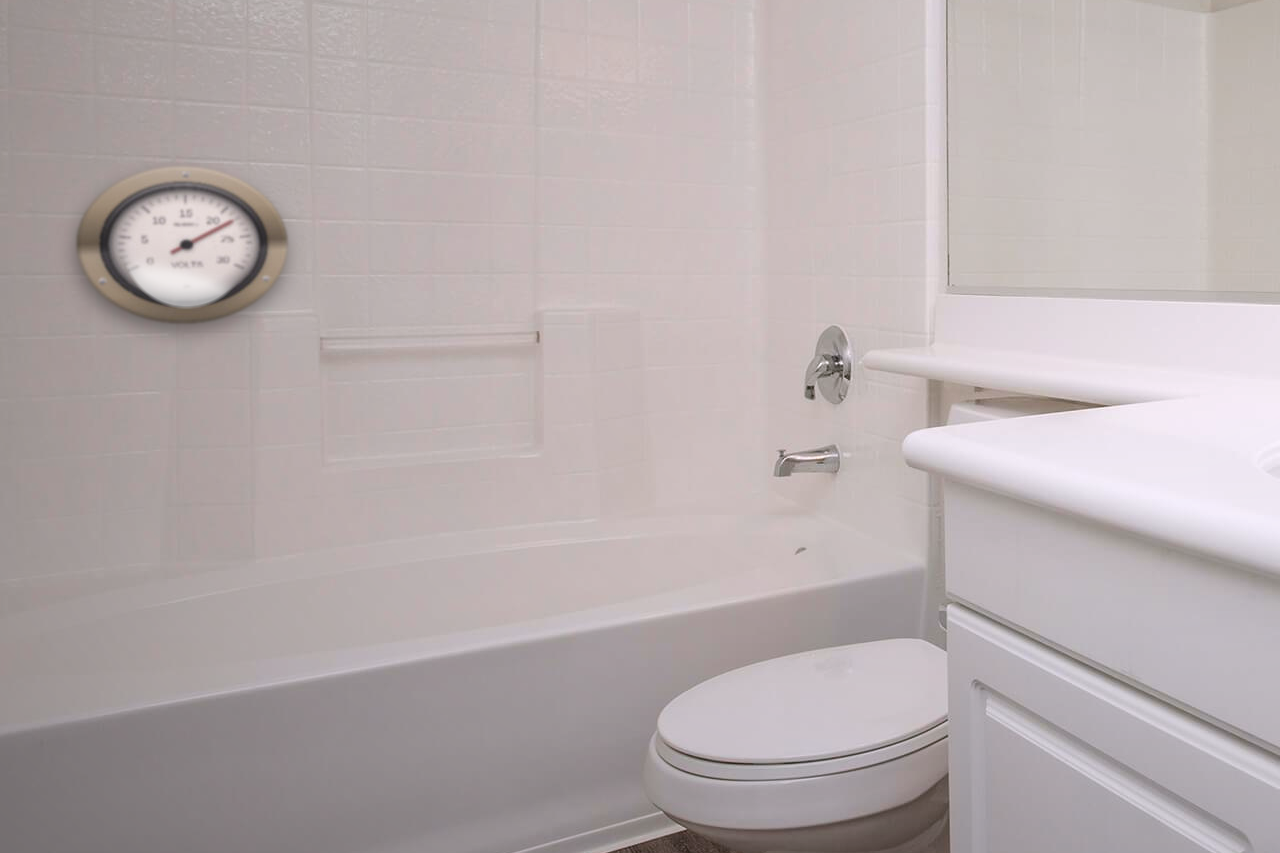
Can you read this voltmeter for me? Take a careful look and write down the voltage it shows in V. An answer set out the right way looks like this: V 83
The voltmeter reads V 22
